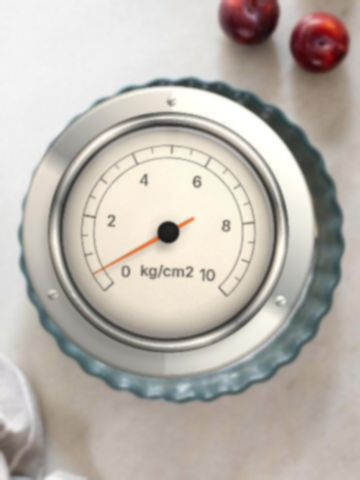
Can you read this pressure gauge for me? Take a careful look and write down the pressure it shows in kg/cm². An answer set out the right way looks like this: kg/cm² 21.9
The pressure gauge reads kg/cm² 0.5
